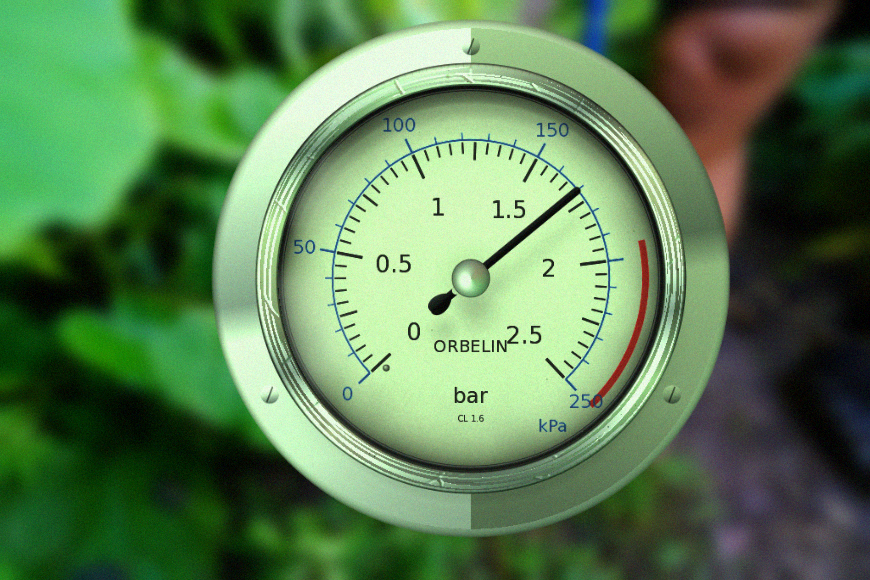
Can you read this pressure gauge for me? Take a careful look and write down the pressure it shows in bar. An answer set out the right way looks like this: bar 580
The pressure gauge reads bar 1.7
